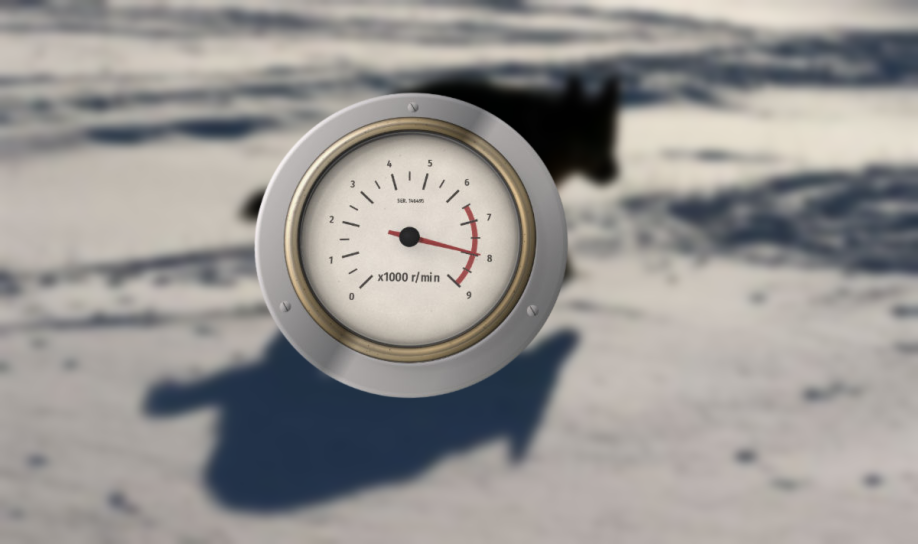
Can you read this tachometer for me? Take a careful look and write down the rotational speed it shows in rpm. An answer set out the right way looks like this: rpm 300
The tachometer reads rpm 8000
